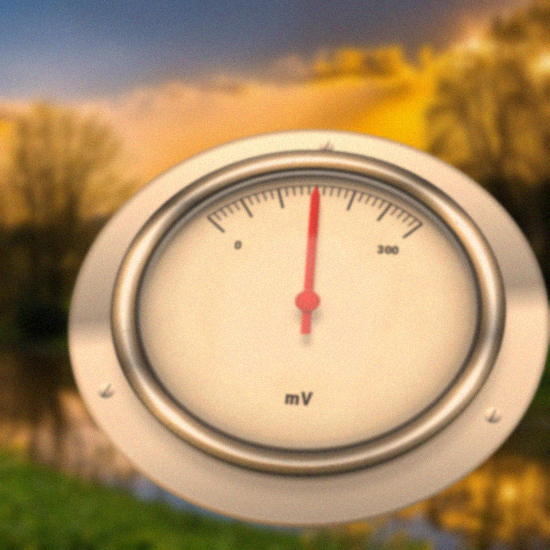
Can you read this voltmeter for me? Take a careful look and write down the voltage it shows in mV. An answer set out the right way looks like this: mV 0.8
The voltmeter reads mV 150
